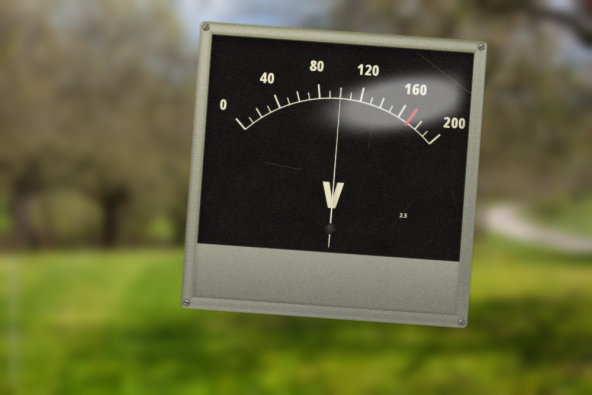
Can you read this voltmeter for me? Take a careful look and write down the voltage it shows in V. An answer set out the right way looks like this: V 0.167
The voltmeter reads V 100
